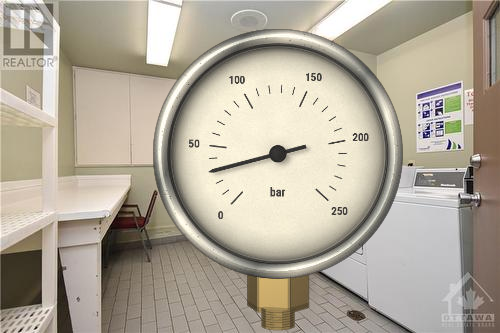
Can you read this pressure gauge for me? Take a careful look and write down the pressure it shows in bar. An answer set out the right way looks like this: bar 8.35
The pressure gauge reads bar 30
